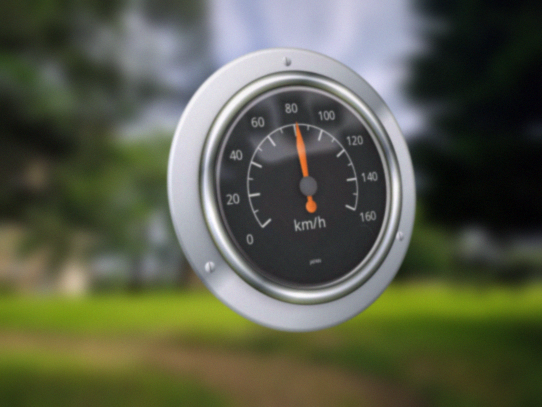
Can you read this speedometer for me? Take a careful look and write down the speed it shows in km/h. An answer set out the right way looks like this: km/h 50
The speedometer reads km/h 80
